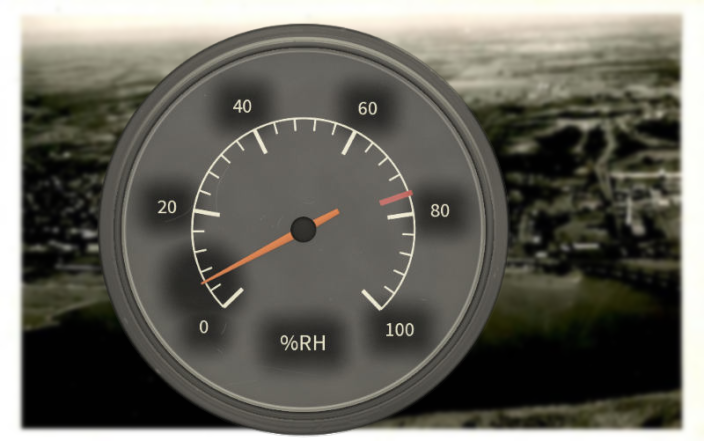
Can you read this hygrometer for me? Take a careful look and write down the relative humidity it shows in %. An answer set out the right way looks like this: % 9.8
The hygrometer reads % 6
